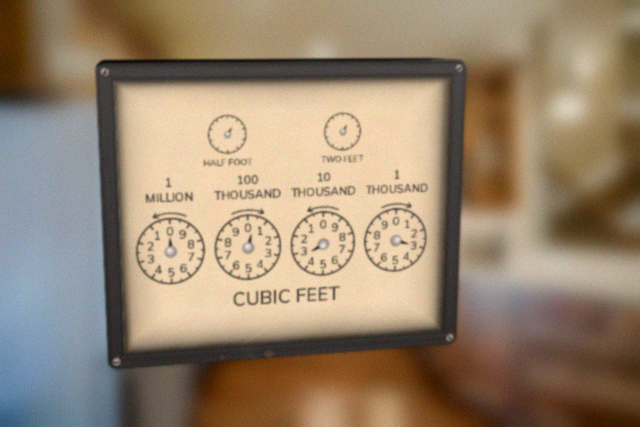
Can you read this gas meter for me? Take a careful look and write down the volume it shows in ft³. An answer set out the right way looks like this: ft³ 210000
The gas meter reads ft³ 3300
